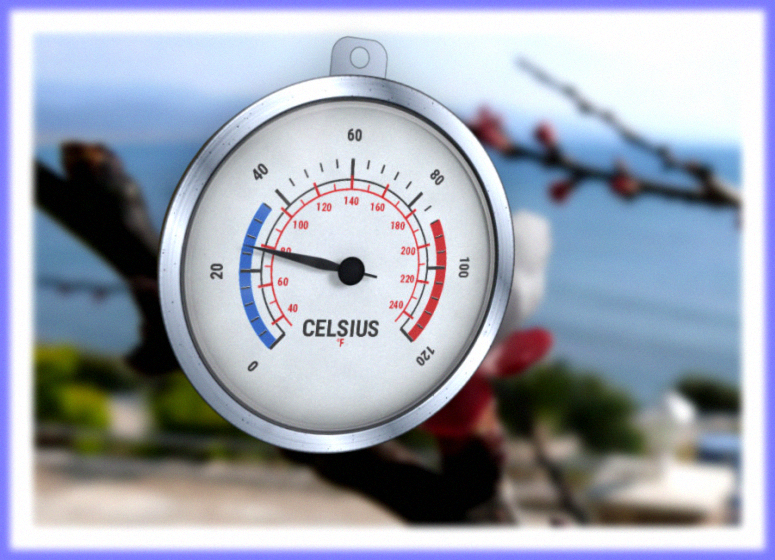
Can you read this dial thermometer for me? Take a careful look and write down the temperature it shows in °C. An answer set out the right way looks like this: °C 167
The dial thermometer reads °C 26
